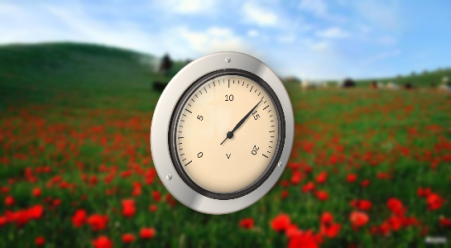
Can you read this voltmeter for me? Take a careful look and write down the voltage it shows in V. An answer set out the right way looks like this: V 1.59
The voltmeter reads V 14
